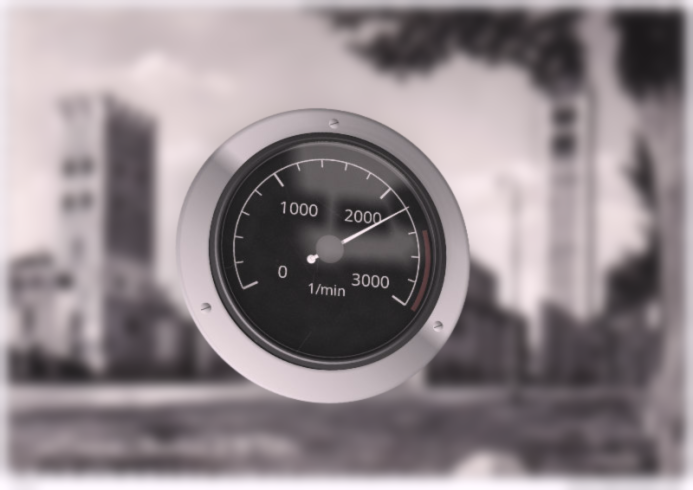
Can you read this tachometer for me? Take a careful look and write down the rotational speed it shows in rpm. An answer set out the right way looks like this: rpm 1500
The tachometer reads rpm 2200
